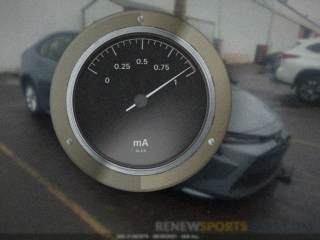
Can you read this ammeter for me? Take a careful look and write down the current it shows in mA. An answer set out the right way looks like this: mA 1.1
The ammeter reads mA 0.95
